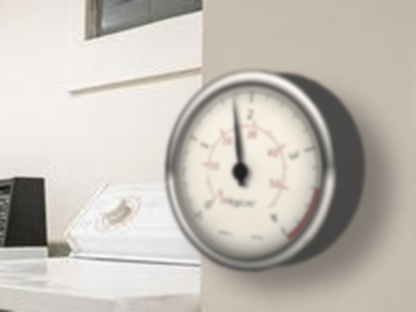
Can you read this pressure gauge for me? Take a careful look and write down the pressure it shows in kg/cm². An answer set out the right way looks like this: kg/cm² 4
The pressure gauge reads kg/cm² 1.8
